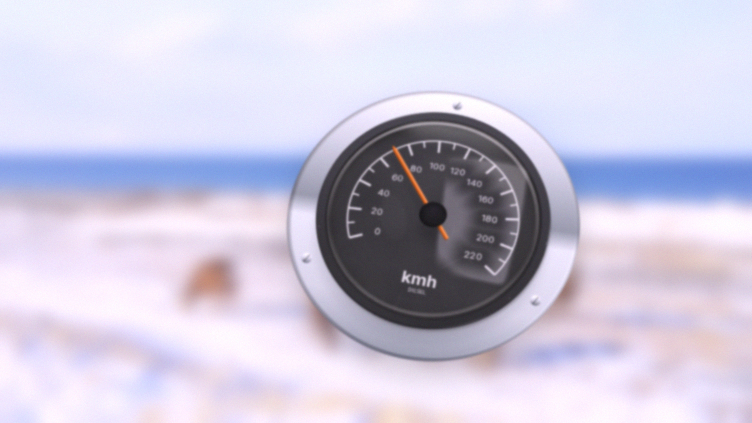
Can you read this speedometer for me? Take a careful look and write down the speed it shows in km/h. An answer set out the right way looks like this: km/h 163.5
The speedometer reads km/h 70
